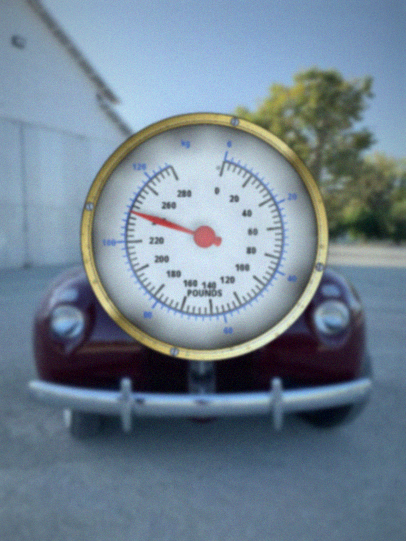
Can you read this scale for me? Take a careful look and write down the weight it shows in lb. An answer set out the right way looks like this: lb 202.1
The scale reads lb 240
